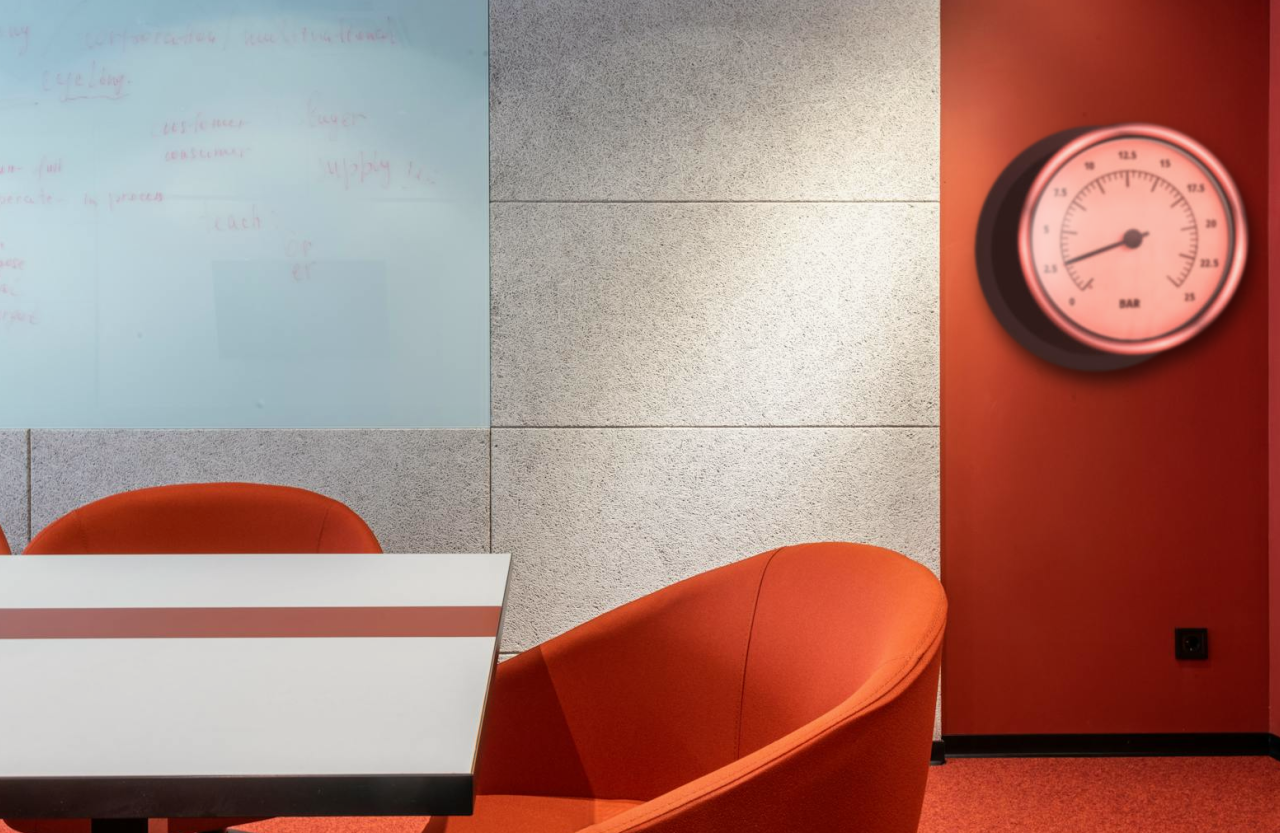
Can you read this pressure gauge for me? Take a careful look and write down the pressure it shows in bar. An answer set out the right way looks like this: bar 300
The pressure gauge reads bar 2.5
